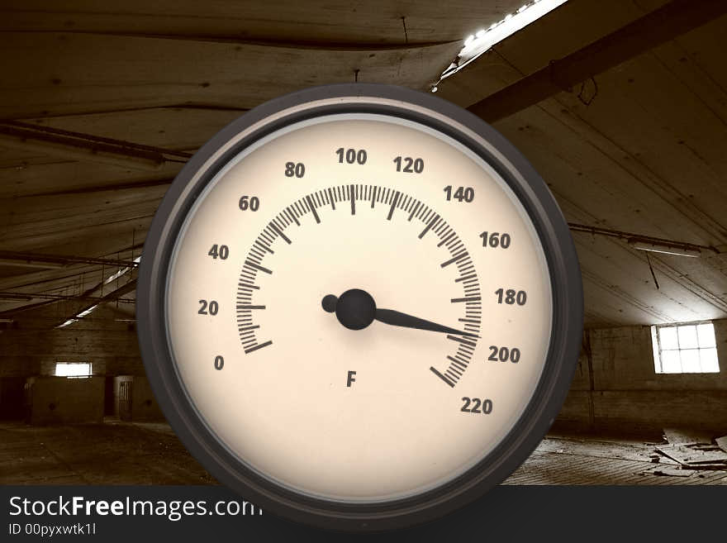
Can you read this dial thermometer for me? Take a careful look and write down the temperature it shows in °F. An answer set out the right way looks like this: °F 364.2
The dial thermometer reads °F 196
